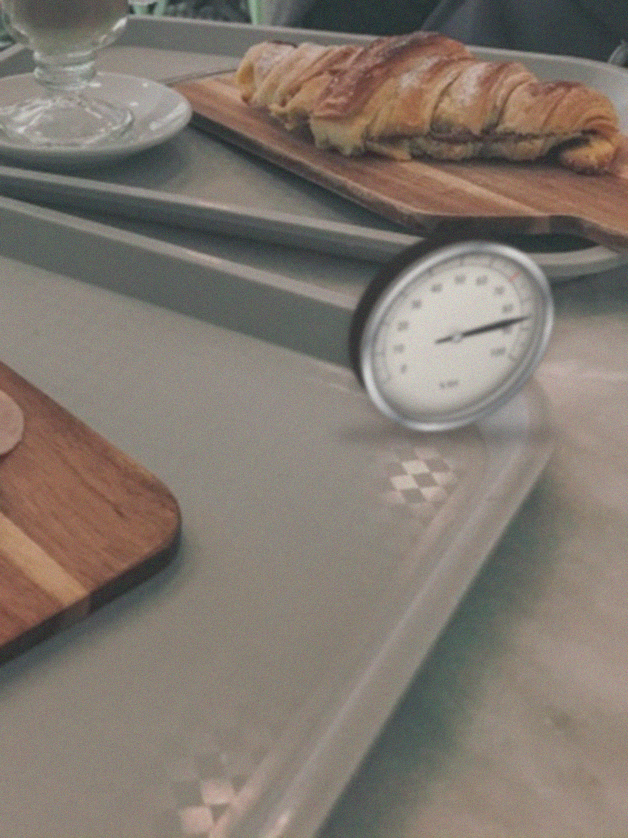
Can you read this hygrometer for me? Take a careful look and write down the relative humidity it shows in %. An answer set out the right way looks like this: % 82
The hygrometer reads % 85
